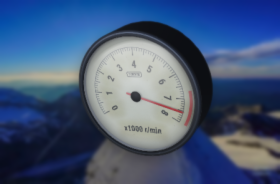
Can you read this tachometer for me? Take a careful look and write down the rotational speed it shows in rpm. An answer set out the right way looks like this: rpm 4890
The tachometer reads rpm 7500
